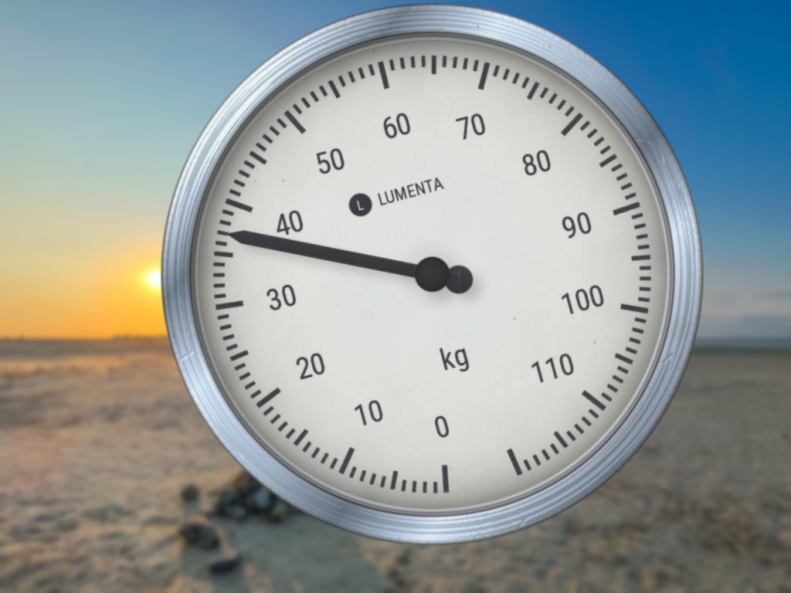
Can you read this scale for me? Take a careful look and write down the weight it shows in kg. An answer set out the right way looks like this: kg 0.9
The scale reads kg 37
